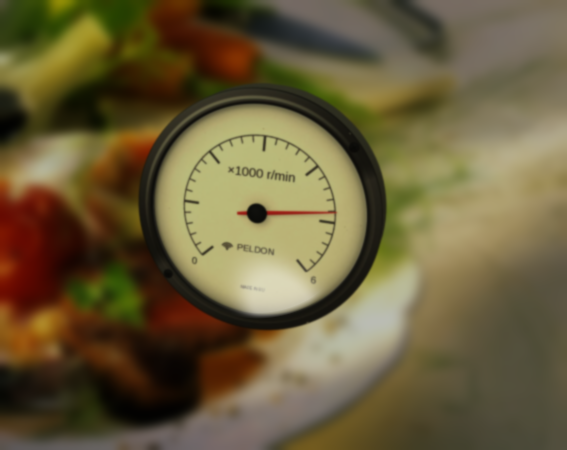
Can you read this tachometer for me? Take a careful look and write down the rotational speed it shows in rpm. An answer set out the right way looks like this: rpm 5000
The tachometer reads rpm 4800
